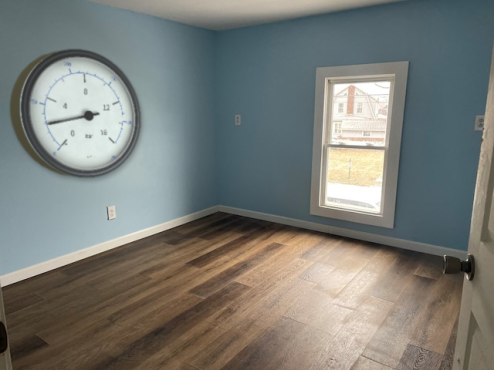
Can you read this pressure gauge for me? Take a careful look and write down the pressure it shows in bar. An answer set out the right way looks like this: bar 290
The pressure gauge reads bar 2
